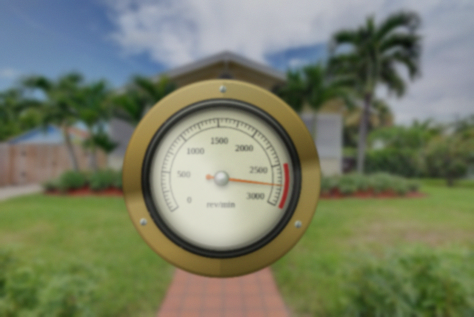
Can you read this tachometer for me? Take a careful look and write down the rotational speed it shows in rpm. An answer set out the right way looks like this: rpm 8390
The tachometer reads rpm 2750
